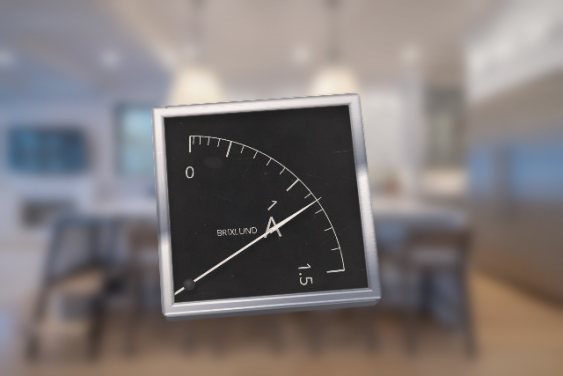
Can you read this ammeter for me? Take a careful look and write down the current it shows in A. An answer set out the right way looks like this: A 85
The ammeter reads A 1.15
